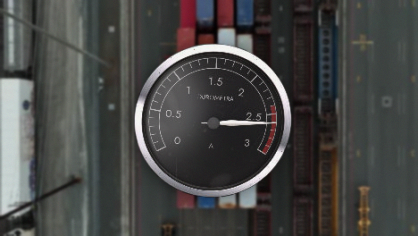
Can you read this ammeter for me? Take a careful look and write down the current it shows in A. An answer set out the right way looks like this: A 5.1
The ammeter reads A 2.6
